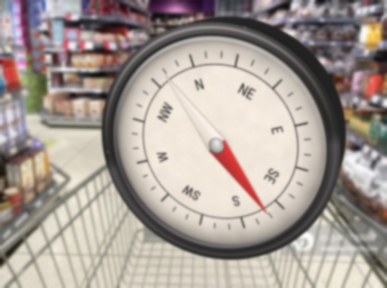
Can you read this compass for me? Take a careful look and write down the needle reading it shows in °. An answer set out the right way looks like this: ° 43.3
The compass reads ° 160
